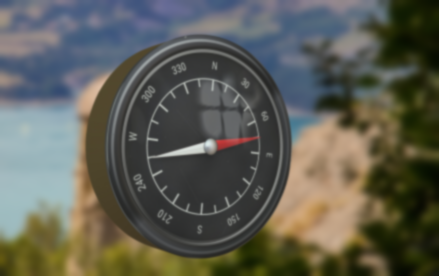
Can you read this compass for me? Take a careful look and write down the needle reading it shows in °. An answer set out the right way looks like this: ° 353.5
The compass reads ° 75
